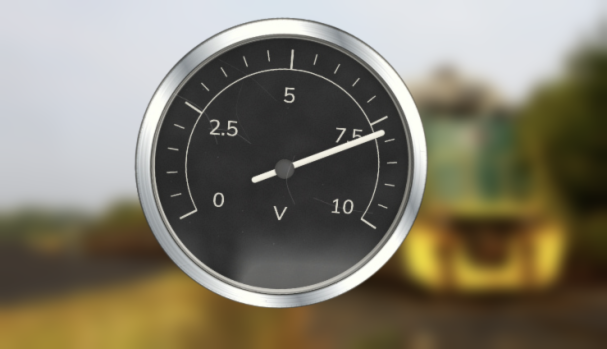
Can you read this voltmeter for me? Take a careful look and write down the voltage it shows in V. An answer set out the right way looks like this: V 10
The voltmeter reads V 7.75
